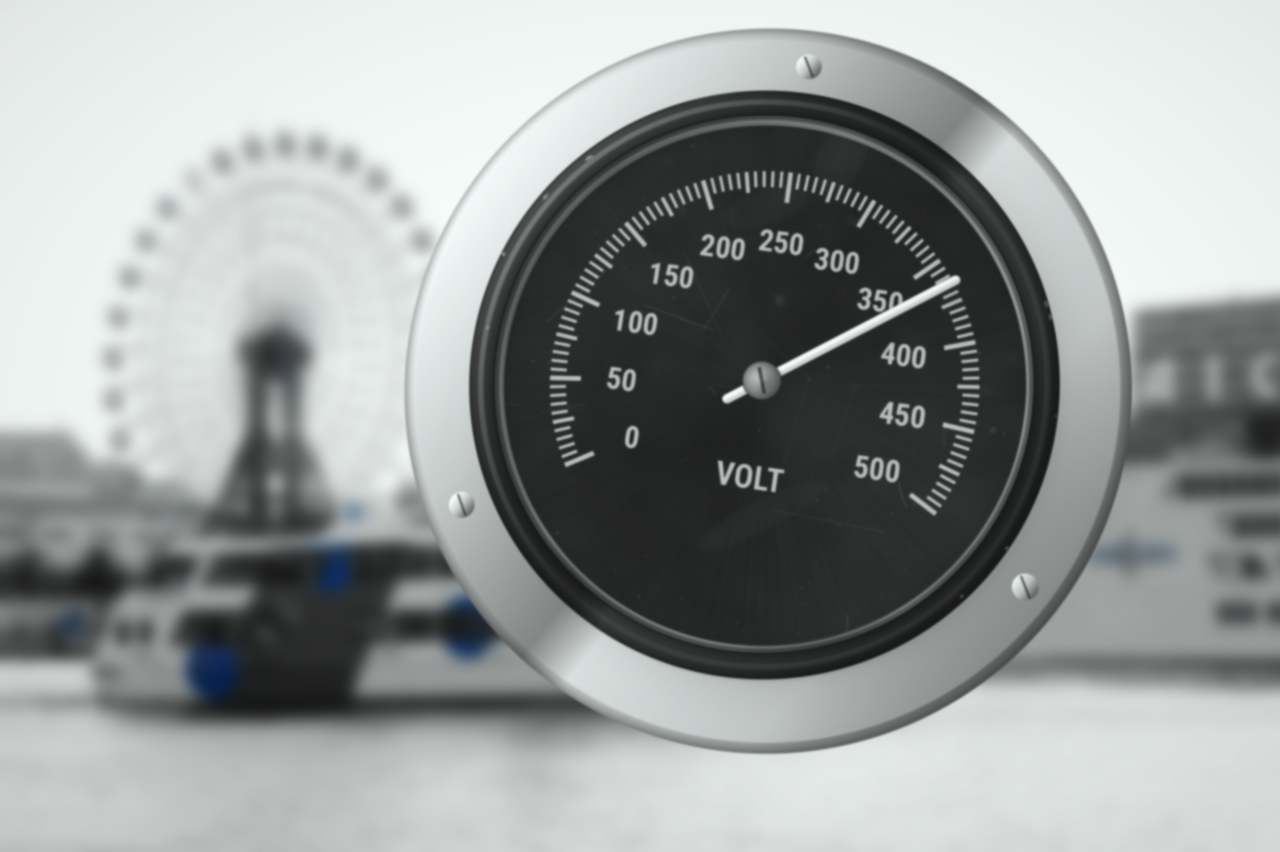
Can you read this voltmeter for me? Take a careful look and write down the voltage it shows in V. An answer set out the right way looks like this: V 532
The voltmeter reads V 365
